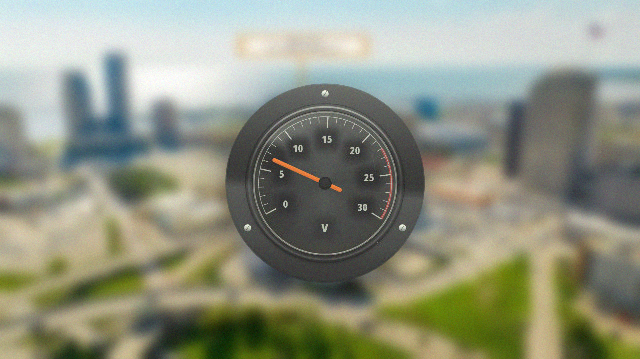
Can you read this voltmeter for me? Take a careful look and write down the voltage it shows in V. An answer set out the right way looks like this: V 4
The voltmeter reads V 6.5
